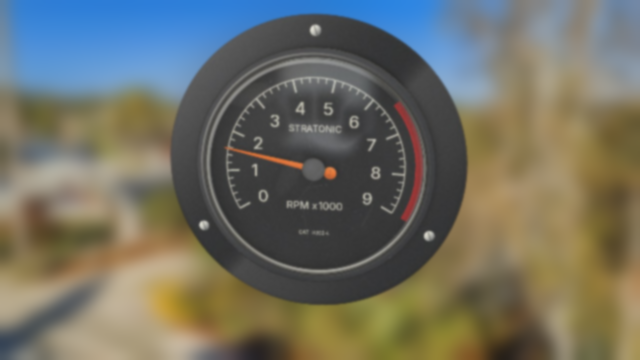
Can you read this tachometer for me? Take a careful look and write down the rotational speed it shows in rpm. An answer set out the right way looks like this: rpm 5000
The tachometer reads rpm 1600
